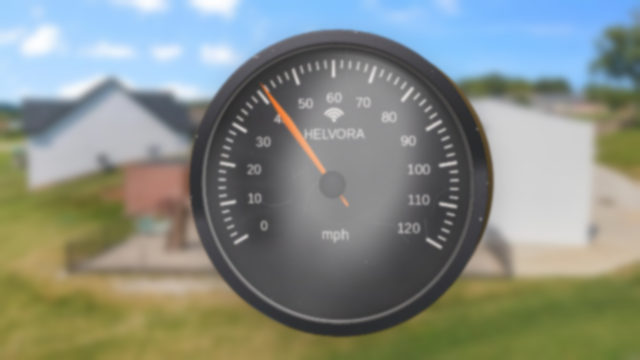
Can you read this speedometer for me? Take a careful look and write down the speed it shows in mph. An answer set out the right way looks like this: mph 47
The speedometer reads mph 42
